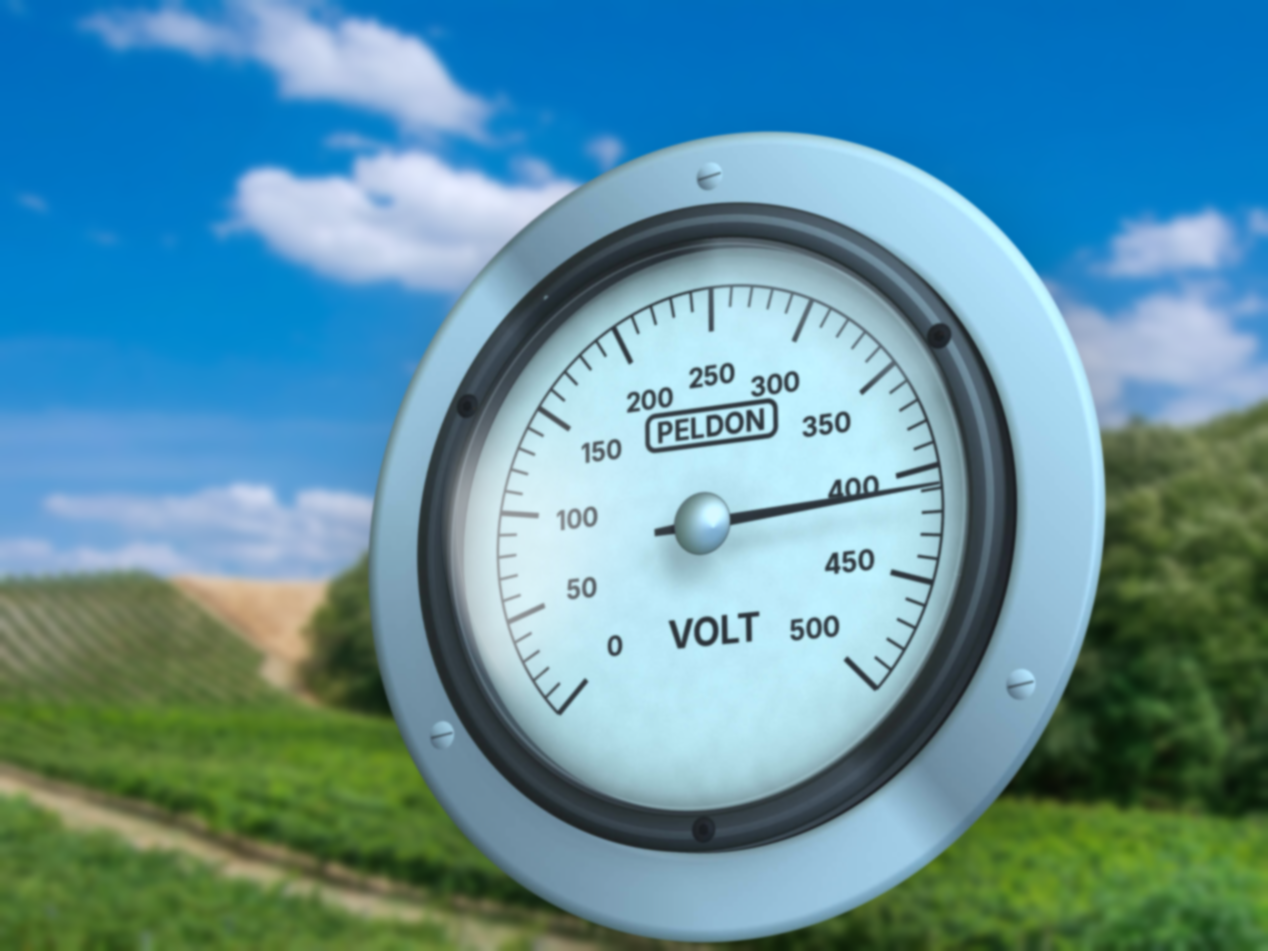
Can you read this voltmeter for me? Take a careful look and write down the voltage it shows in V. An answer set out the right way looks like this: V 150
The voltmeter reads V 410
